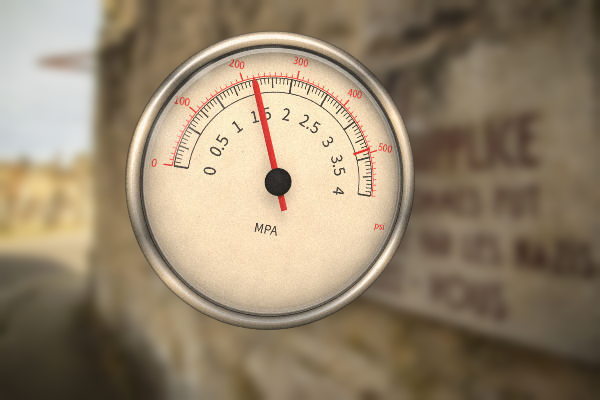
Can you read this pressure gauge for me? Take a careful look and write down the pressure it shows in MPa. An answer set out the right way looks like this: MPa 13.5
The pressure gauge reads MPa 1.5
